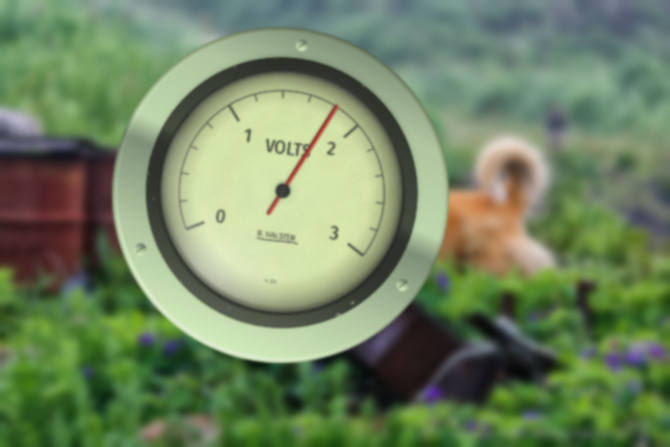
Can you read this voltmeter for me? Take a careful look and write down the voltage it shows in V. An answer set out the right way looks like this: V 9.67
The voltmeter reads V 1.8
